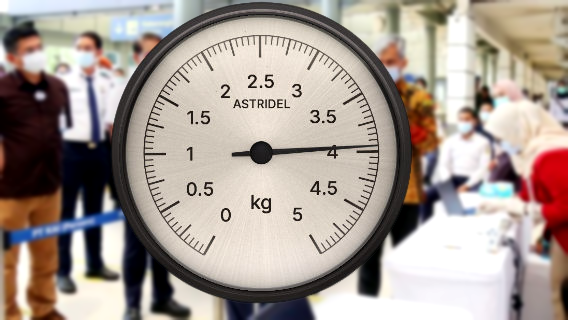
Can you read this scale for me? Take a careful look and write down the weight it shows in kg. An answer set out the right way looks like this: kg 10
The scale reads kg 3.95
